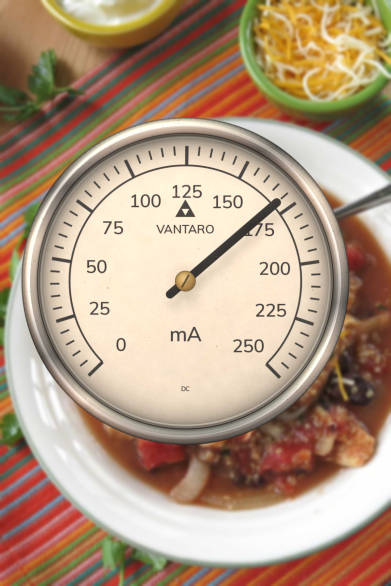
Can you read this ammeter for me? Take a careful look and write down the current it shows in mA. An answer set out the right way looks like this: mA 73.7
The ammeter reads mA 170
